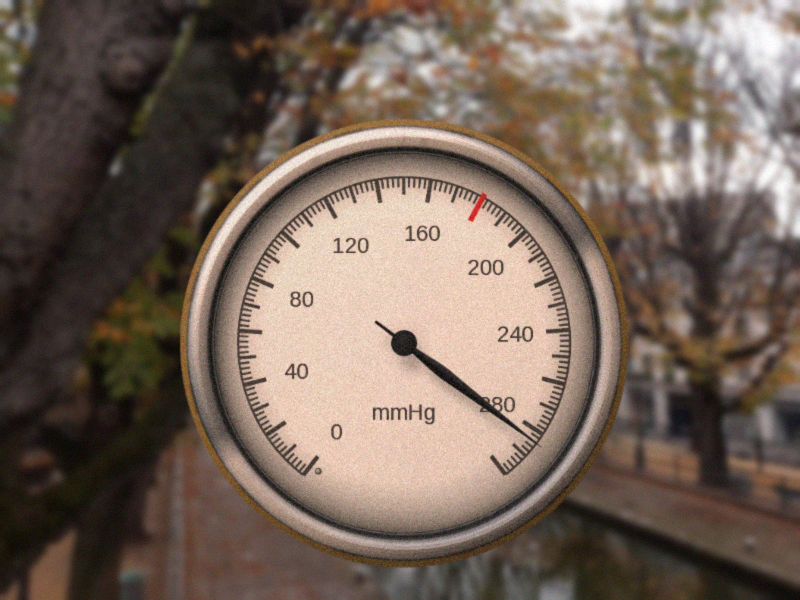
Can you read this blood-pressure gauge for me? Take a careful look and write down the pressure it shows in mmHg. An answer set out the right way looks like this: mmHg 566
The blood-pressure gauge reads mmHg 284
